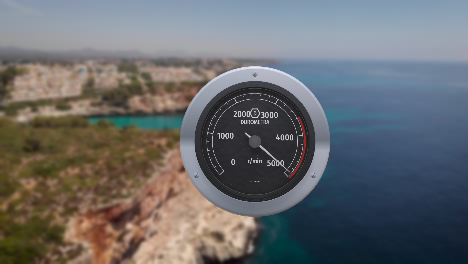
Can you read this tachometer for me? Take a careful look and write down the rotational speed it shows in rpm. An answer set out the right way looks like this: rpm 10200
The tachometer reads rpm 4900
